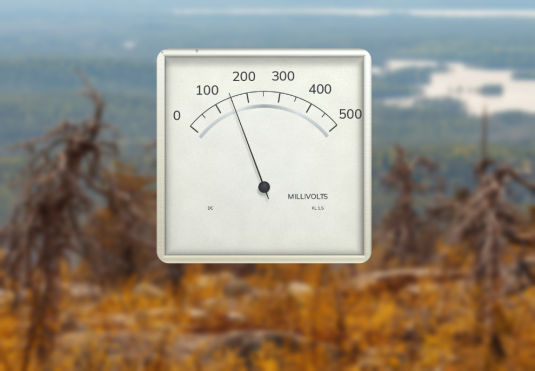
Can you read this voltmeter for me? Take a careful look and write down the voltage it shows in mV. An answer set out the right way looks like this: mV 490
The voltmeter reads mV 150
